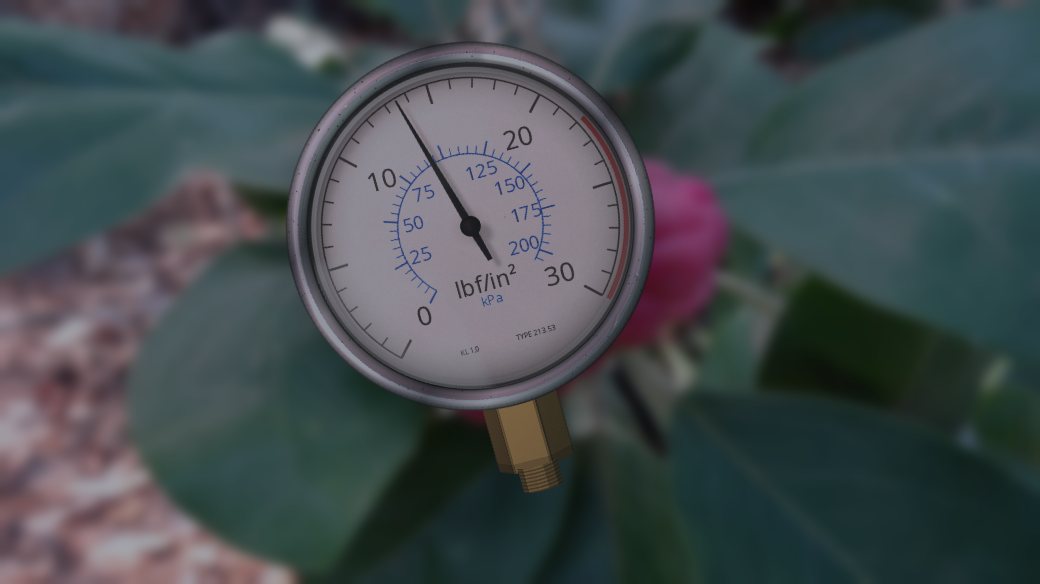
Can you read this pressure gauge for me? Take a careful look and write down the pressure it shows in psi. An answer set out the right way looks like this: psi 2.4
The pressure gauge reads psi 13.5
